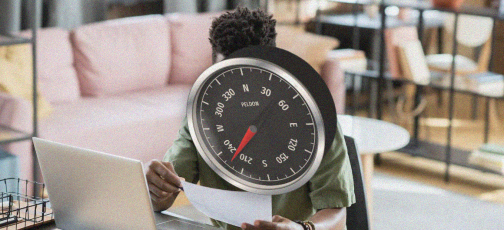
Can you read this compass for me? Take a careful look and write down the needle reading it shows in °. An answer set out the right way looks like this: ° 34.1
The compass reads ° 225
